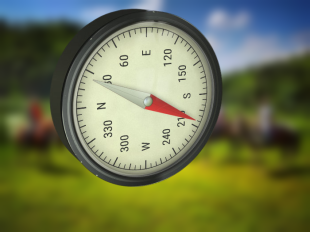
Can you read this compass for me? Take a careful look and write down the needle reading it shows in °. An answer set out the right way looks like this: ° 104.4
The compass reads ° 205
